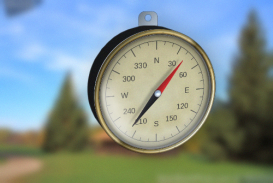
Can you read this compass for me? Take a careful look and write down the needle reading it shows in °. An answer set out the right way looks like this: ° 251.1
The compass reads ° 40
